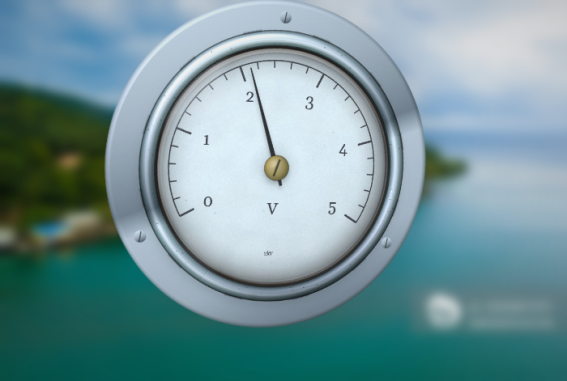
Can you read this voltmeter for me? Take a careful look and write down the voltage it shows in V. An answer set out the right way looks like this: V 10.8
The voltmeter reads V 2.1
